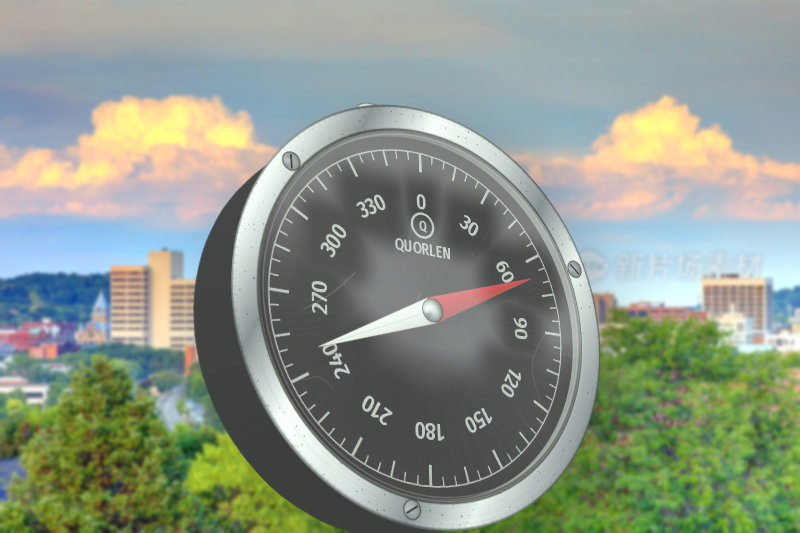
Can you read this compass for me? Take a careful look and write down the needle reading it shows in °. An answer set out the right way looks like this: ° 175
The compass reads ° 67.5
